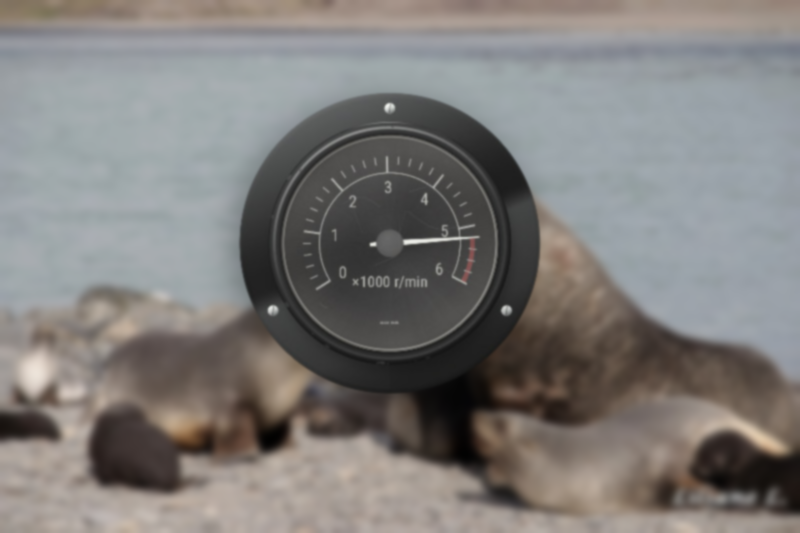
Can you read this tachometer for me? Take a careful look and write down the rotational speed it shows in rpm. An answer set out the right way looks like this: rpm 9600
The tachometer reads rpm 5200
